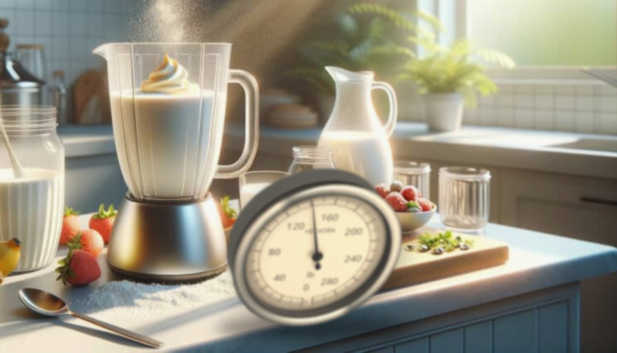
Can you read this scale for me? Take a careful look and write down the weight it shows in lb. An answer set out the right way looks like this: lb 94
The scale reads lb 140
